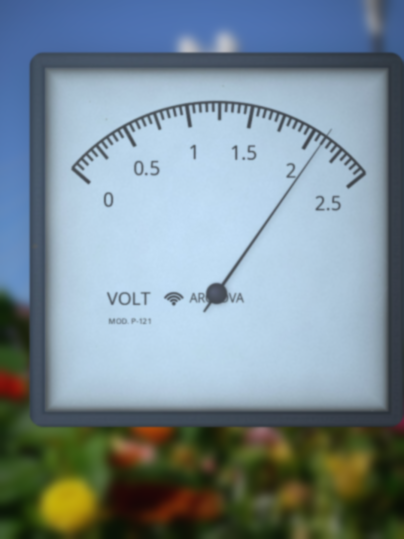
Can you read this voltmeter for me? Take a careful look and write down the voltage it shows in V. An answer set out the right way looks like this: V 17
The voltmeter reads V 2.1
